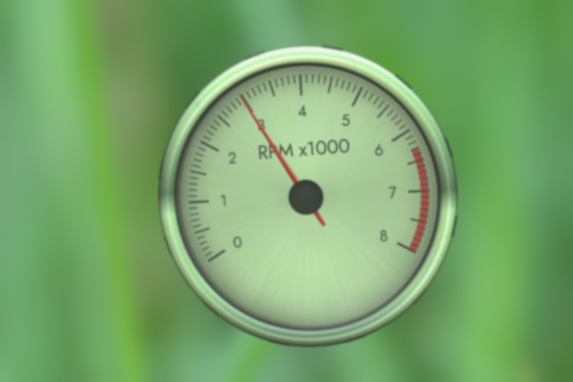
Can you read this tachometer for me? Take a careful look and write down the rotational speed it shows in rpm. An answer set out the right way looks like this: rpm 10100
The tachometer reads rpm 3000
